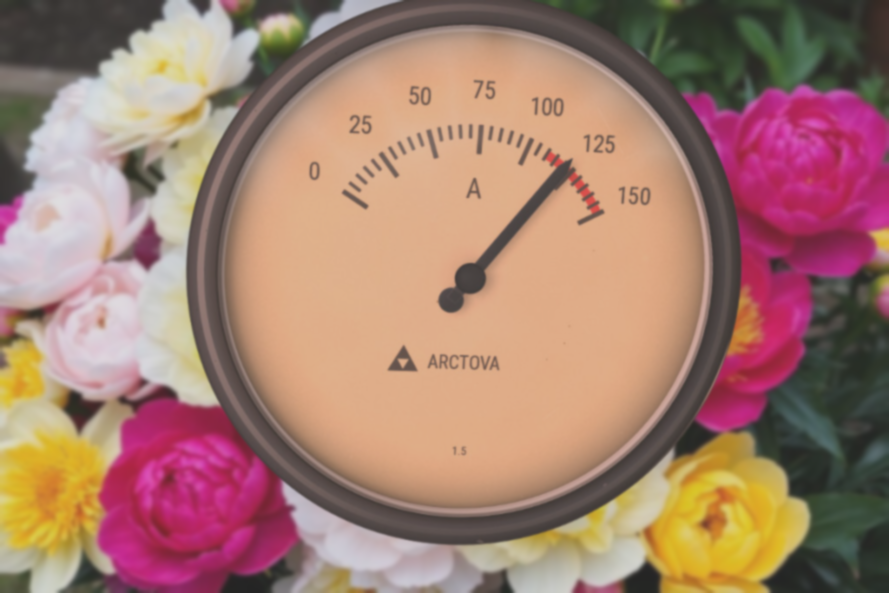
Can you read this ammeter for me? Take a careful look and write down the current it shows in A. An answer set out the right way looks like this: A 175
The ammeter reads A 120
